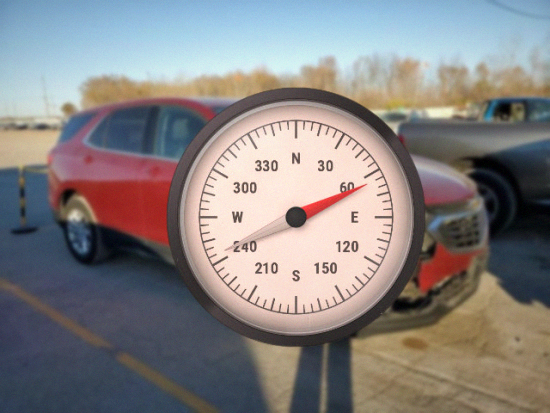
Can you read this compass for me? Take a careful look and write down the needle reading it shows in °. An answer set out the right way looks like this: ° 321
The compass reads ° 65
